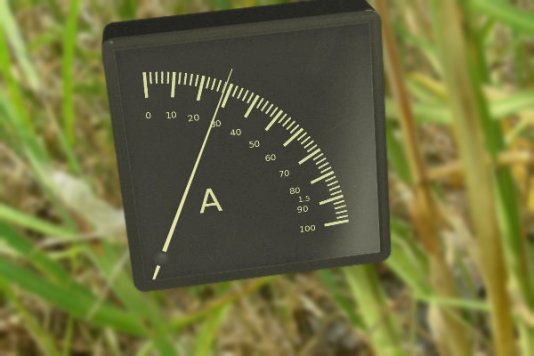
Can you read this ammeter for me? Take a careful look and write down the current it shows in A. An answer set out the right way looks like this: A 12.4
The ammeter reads A 28
